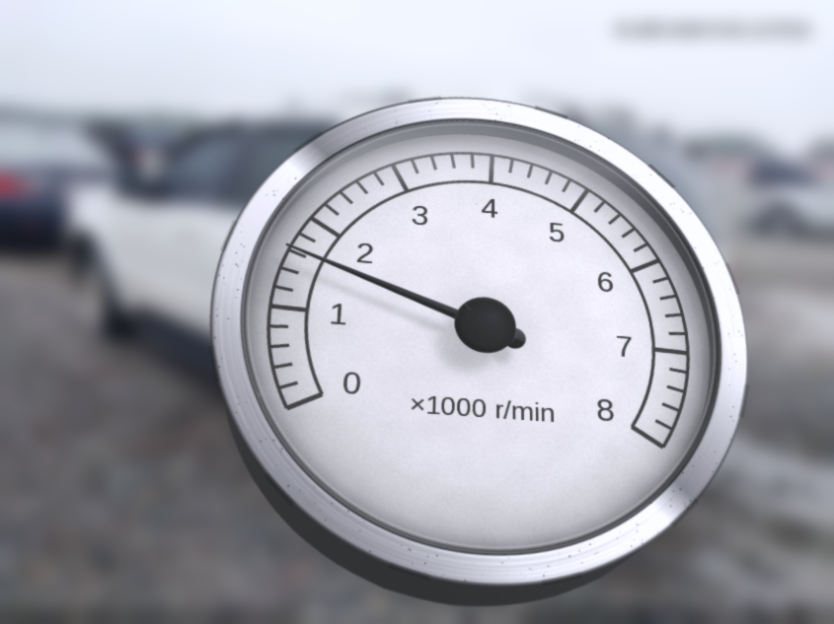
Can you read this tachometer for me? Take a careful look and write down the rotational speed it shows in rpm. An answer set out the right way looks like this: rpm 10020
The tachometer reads rpm 1600
